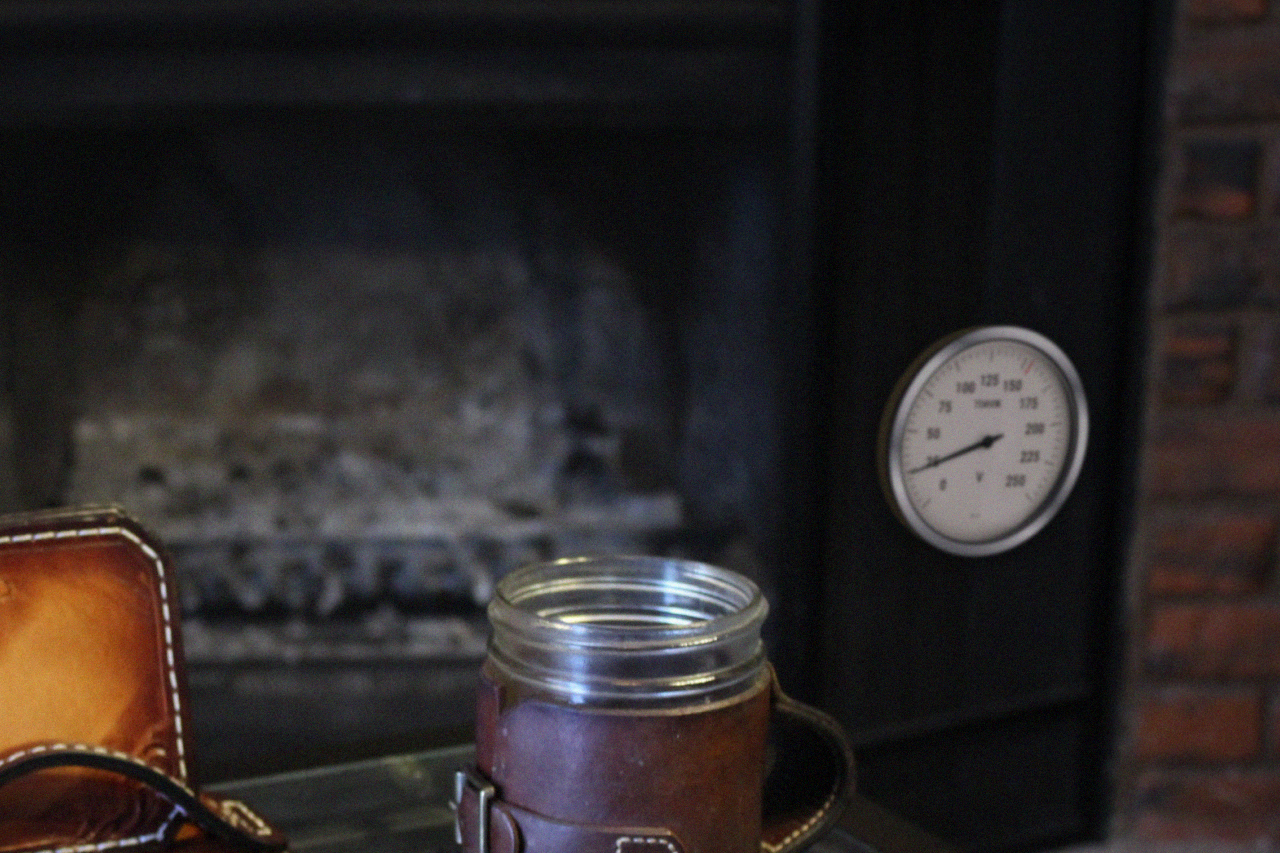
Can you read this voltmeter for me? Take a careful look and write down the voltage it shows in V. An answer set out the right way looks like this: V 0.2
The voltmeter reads V 25
